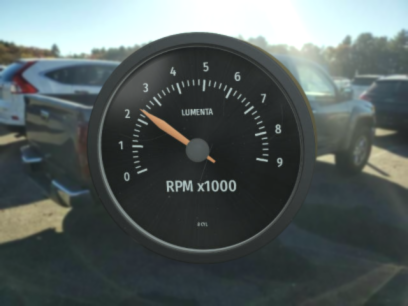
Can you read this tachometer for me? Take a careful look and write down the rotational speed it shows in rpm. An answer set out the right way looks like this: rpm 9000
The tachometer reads rpm 2400
